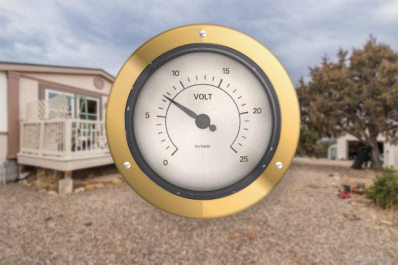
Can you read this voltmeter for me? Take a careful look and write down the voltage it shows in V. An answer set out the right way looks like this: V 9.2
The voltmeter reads V 7.5
